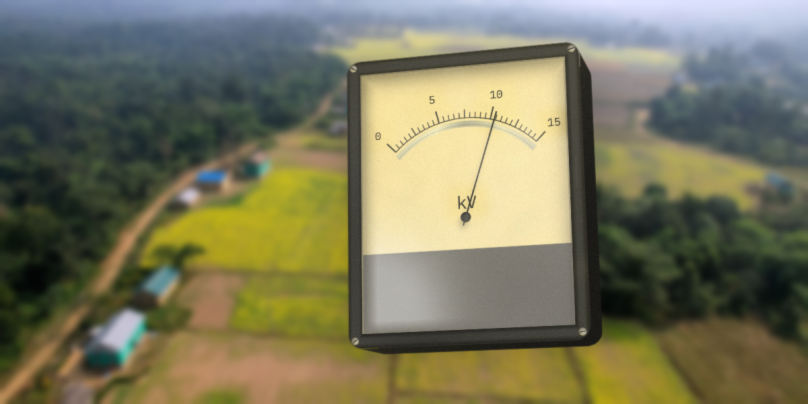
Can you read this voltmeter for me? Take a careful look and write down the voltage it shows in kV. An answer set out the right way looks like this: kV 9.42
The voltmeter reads kV 10.5
